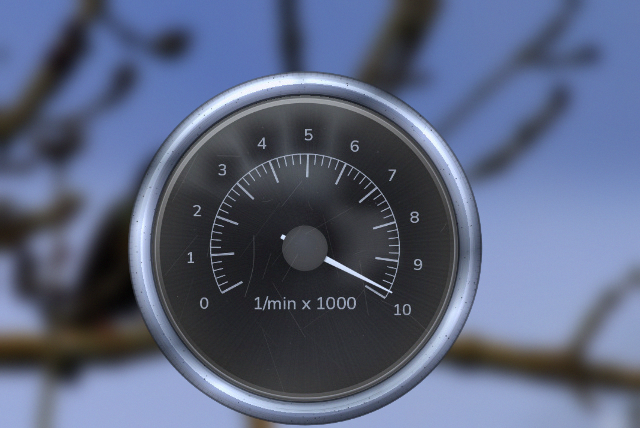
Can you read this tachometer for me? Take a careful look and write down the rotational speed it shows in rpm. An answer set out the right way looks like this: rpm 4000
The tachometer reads rpm 9800
